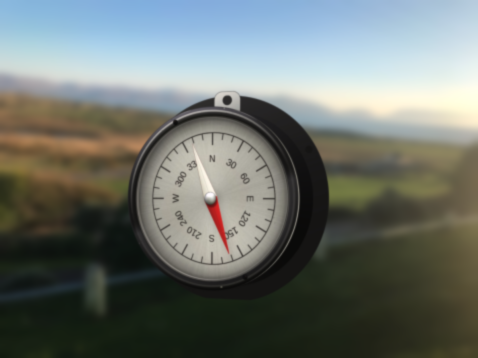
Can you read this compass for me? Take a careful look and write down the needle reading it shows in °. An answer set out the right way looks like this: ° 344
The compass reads ° 160
